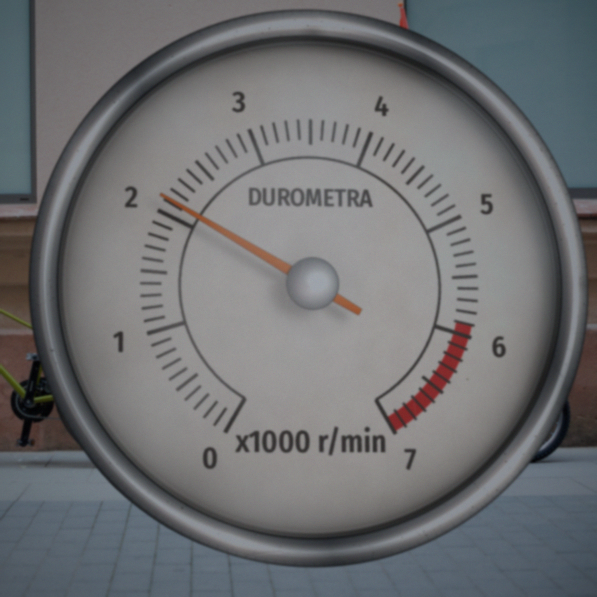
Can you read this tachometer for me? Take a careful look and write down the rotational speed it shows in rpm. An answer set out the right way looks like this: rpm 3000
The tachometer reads rpm 2100
